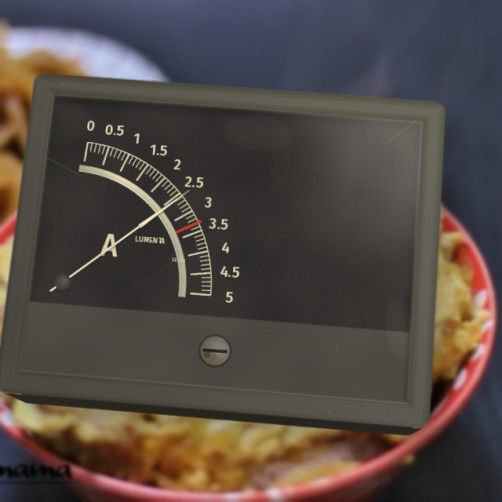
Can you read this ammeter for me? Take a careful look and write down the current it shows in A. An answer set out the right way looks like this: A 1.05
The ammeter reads A 2.6
